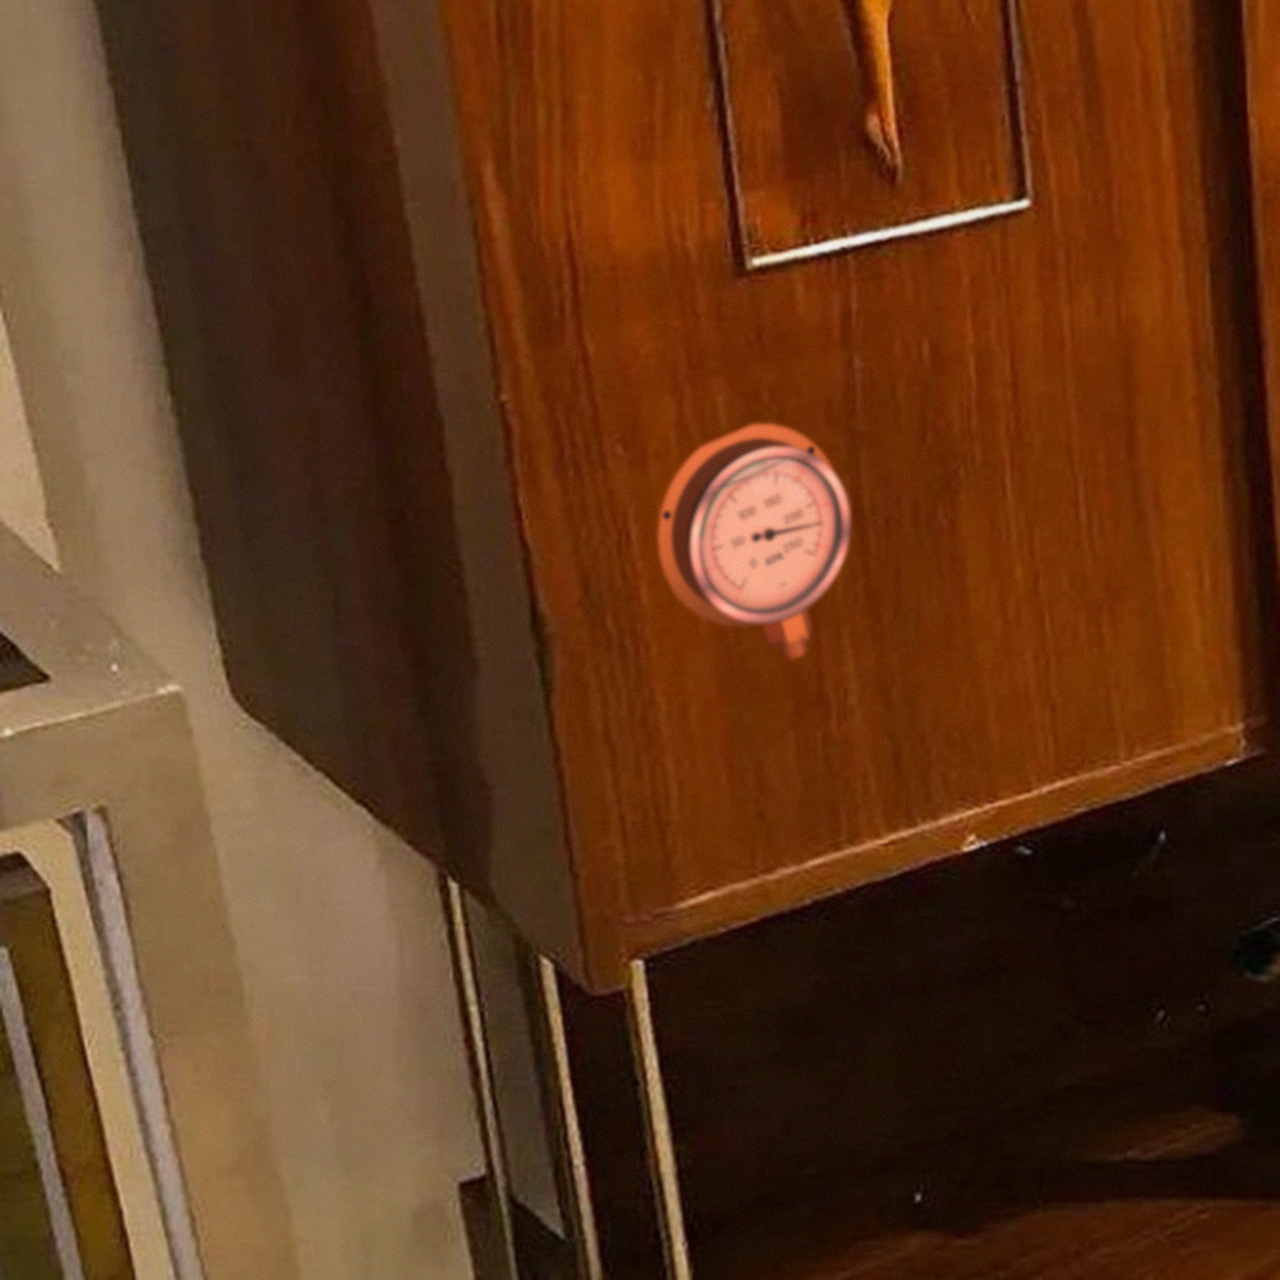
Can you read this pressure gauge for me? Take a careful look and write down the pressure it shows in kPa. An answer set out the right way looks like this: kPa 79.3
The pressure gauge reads kPa 220
